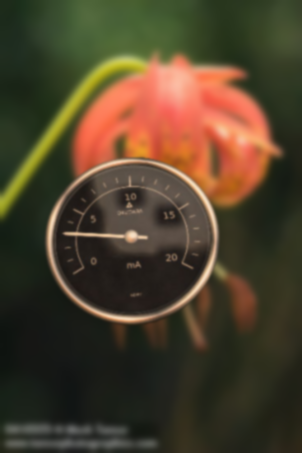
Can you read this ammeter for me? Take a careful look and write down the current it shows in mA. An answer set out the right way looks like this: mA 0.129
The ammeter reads mA 3
